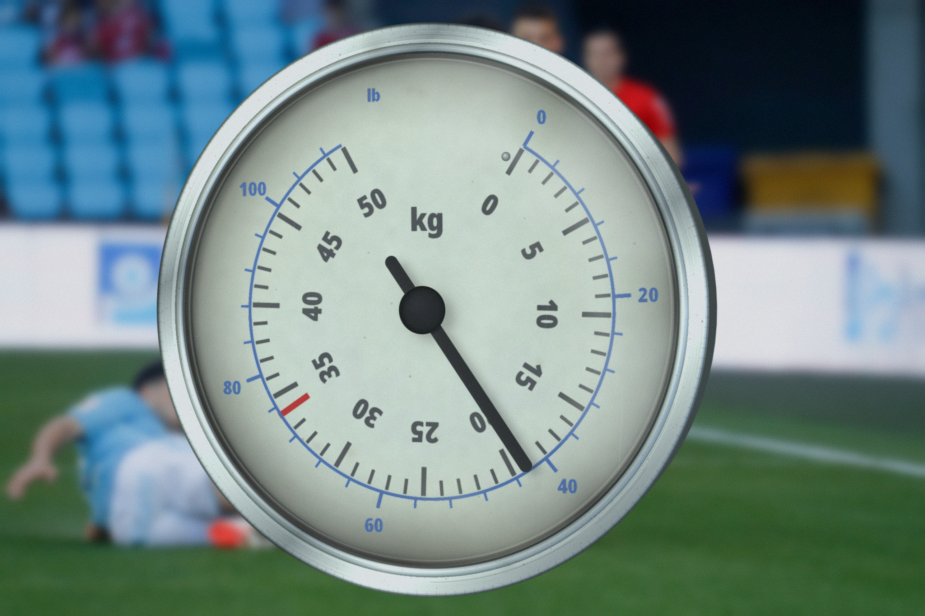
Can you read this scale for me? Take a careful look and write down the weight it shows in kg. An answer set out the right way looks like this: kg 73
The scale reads kg 19
